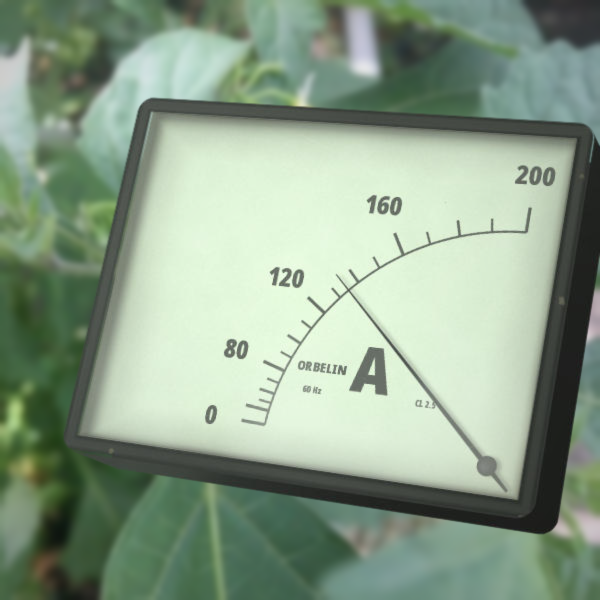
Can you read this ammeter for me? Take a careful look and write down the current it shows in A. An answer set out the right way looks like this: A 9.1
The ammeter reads A 135
